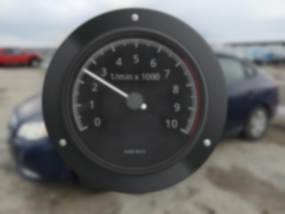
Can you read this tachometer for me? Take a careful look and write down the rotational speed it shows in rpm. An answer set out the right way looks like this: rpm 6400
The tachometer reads rpm 2500
